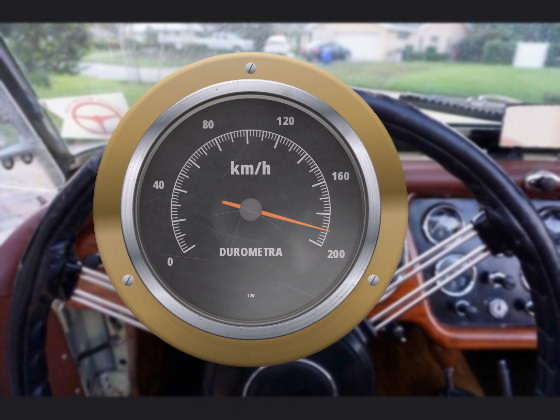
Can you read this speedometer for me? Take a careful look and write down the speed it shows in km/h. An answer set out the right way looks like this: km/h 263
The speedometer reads km/h 190
